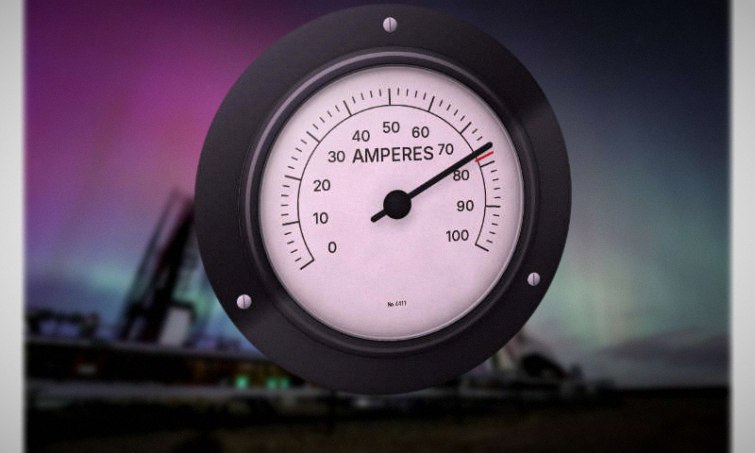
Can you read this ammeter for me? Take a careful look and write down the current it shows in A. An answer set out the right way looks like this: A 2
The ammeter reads A 76
